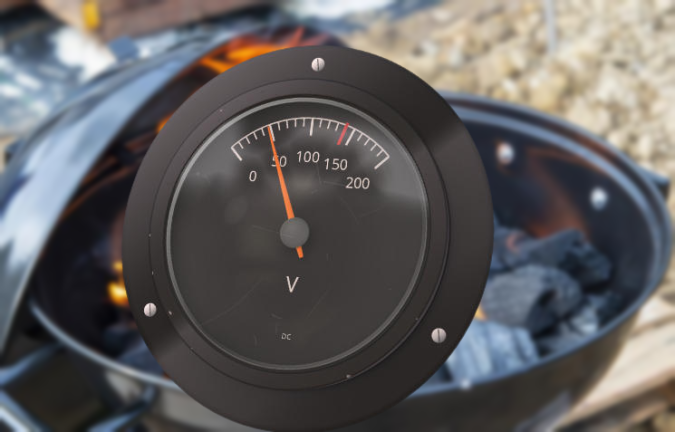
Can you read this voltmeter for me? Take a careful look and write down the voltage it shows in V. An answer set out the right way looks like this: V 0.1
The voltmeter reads V 50
